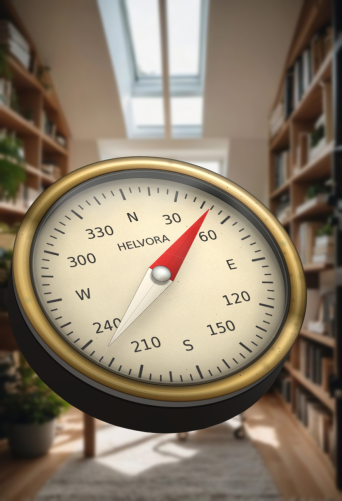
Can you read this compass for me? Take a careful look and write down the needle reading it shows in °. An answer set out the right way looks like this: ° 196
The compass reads ° 50
